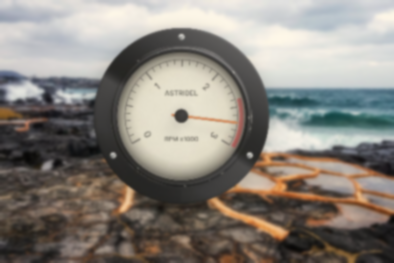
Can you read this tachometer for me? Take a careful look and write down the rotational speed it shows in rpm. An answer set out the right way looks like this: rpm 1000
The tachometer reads rpm 2700
